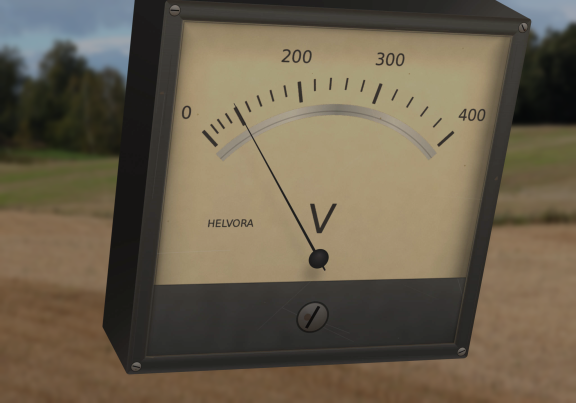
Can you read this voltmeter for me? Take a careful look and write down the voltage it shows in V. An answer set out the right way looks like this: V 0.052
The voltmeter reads V 100
